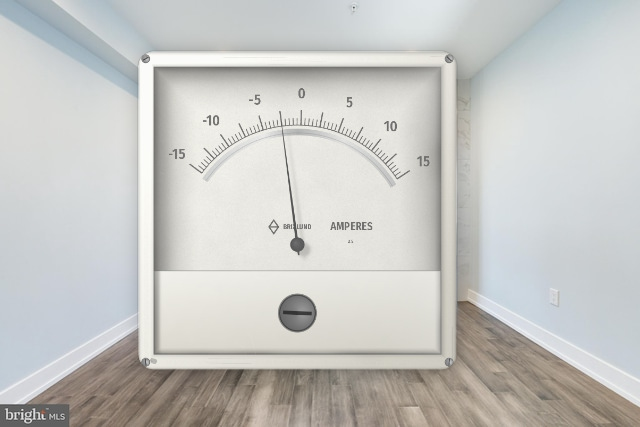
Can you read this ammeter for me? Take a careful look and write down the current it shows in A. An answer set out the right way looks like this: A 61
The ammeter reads A -2.5
